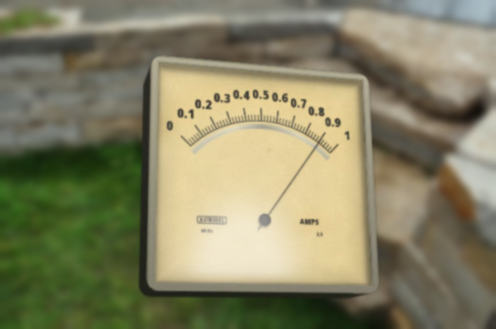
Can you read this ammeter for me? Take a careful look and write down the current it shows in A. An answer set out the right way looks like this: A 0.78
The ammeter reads A 0.9
